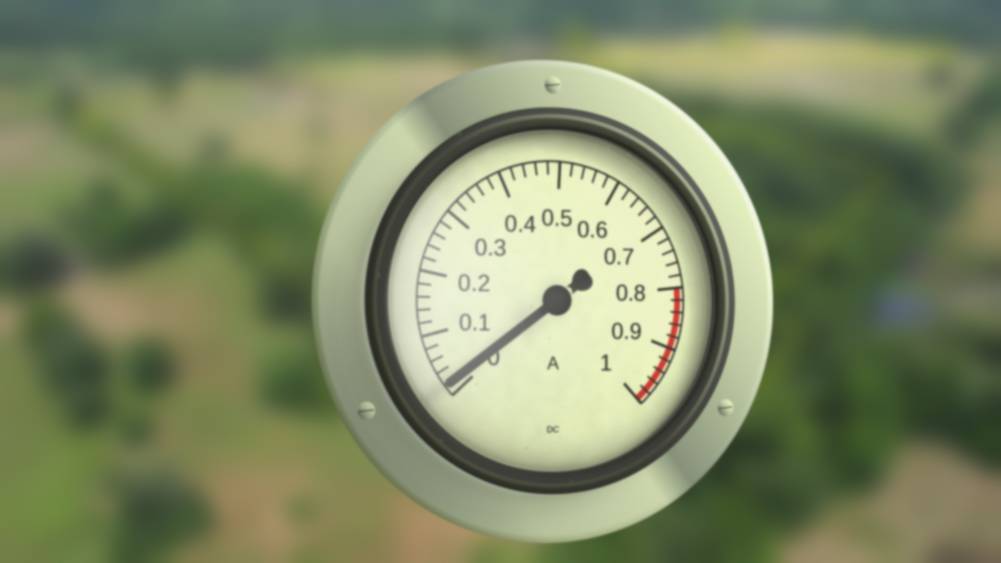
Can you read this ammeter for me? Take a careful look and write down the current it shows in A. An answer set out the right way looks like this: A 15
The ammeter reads A 0.02
